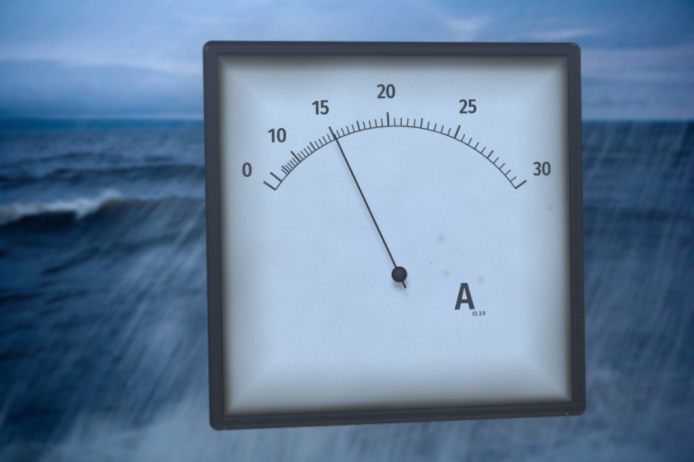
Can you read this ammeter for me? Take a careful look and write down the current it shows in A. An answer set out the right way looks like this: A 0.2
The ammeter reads A 15
